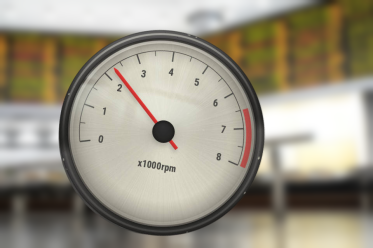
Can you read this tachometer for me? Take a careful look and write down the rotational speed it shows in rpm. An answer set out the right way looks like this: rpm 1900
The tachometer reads rpm 2250
